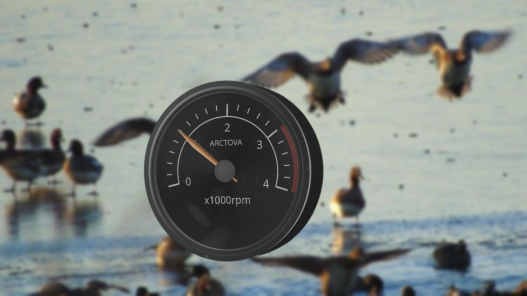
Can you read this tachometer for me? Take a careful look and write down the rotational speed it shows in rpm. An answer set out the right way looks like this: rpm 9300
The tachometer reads rpm 1000
